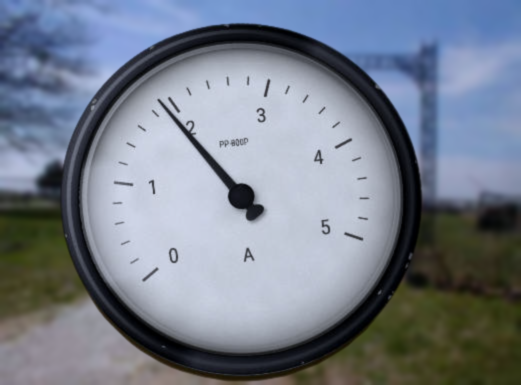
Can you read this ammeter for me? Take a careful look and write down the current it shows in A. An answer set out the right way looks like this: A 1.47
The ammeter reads A 1.9
